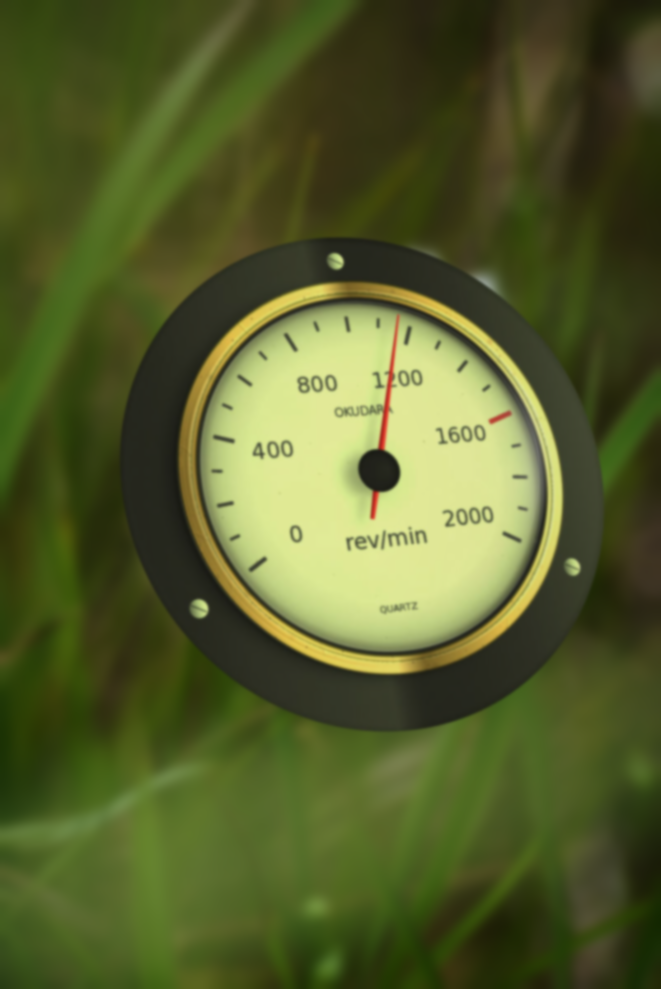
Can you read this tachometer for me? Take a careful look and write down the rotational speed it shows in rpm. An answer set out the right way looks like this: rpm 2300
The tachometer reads rpm 1150
